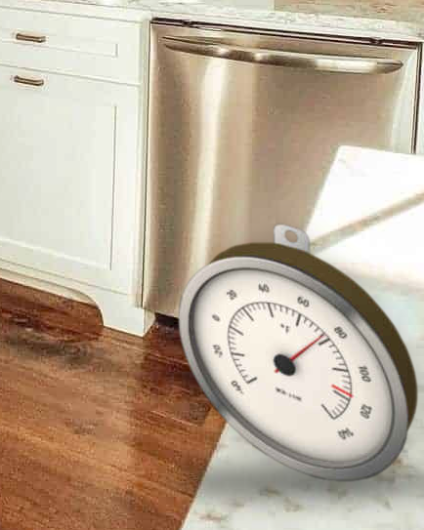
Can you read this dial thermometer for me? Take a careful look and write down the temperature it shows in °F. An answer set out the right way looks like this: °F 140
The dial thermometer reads °F 76
